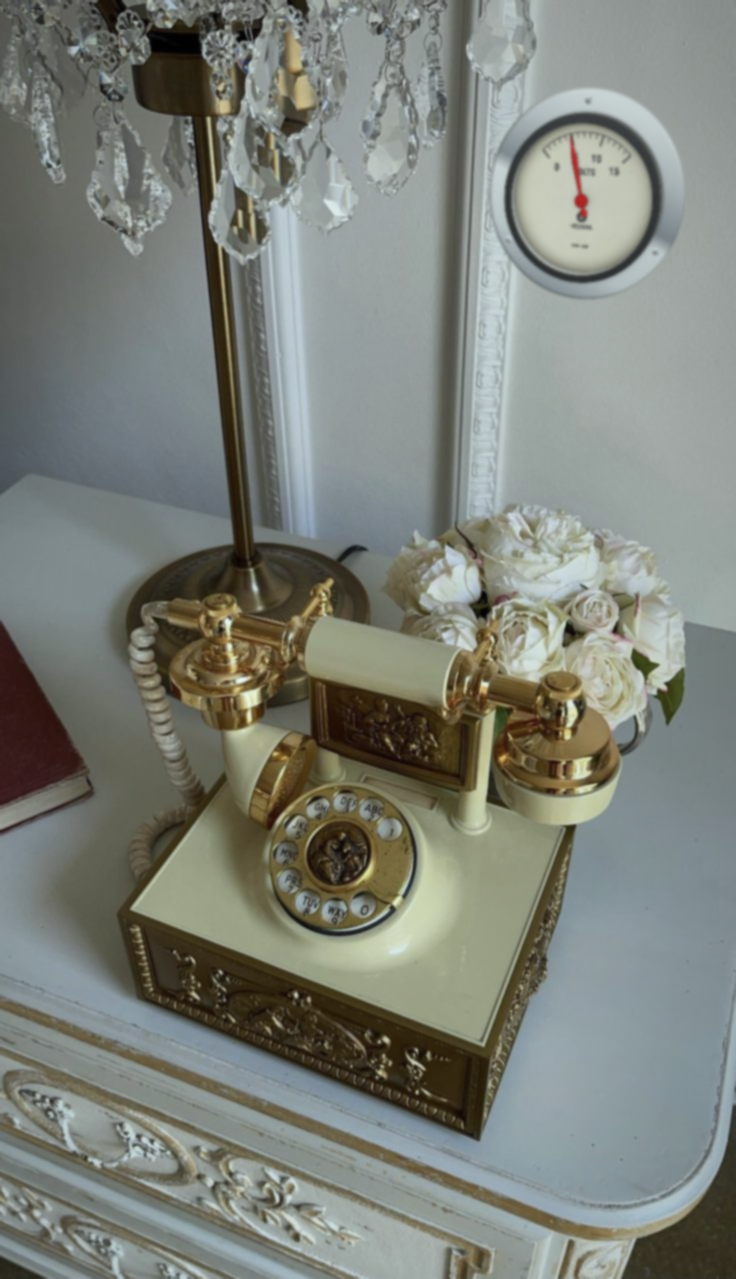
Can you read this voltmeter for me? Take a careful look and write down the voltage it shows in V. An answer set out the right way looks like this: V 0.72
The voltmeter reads V 5
